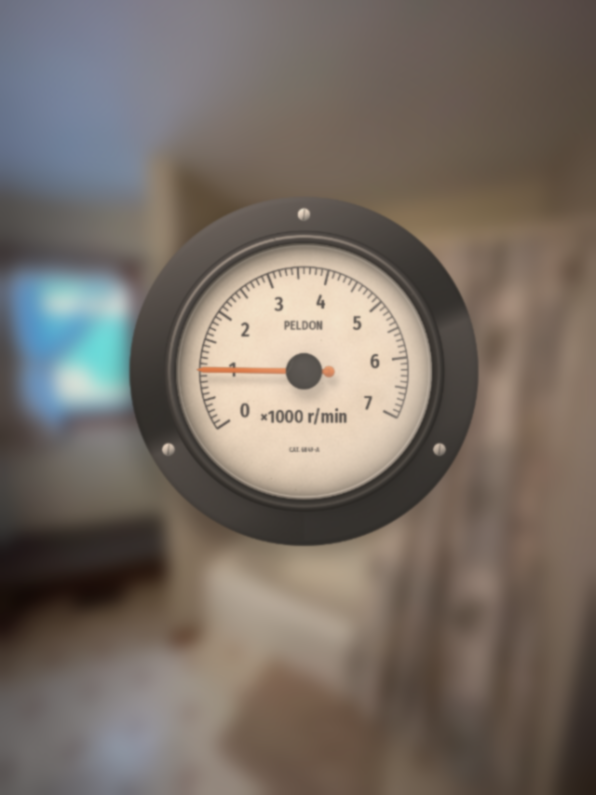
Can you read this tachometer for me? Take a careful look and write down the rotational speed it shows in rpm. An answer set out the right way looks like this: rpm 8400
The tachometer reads rpm 1000
